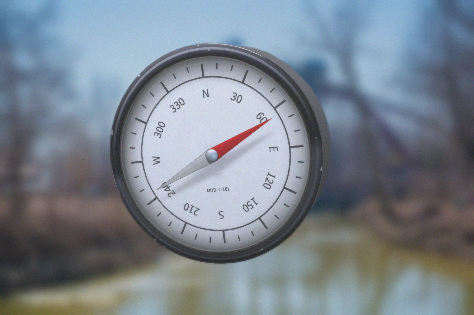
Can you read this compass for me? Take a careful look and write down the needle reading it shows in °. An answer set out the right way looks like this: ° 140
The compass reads ° 65
